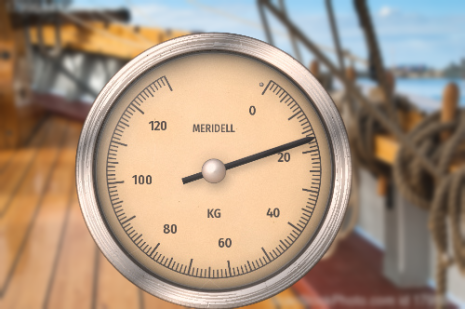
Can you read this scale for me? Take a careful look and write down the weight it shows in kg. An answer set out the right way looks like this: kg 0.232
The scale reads kg 17
